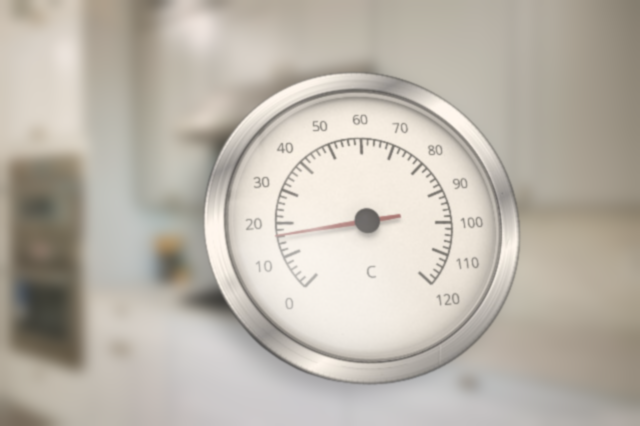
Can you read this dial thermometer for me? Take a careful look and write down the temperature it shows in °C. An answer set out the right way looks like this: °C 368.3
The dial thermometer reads °C 16
